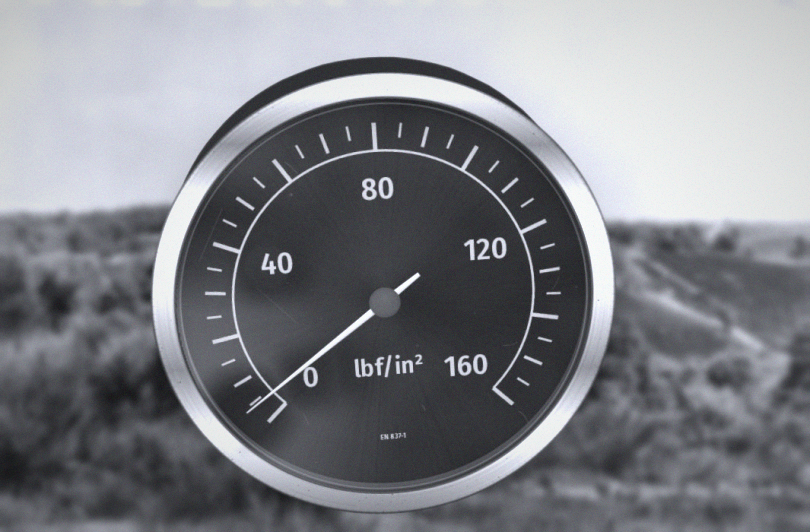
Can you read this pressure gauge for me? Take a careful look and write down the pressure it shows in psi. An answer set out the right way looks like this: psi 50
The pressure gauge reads psi 5
